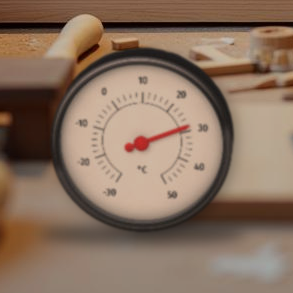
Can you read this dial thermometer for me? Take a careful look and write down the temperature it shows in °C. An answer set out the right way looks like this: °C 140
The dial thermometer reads °C 28
